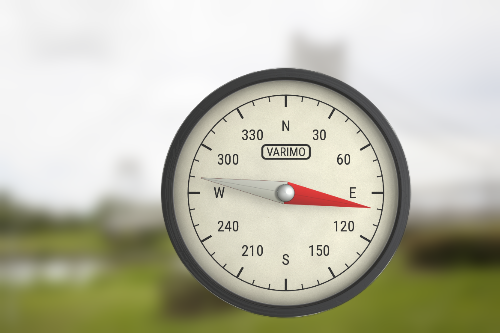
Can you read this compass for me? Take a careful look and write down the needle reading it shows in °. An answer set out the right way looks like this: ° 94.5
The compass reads ° 100
